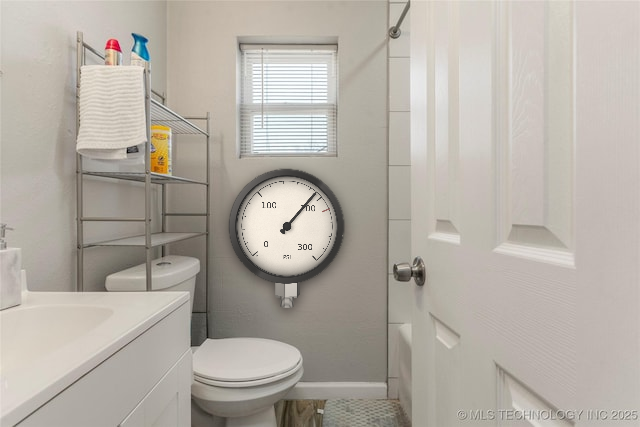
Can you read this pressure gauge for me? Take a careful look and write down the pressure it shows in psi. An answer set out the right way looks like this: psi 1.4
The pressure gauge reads psi 190
